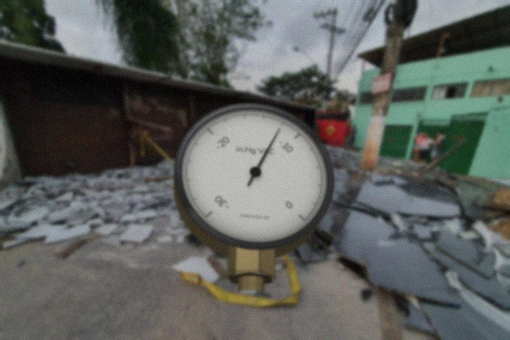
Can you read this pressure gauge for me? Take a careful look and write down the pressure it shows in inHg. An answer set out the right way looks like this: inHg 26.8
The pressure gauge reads inHg -12
